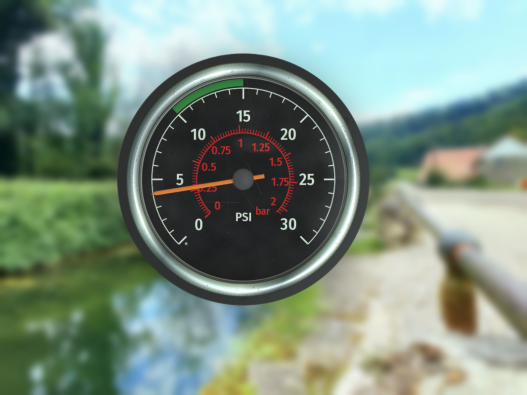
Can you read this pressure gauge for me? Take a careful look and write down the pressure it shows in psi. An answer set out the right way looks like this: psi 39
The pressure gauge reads psi 4
